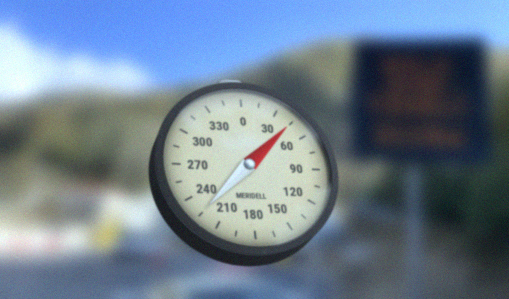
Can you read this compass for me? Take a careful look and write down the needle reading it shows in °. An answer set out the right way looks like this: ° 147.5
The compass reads ° 45
